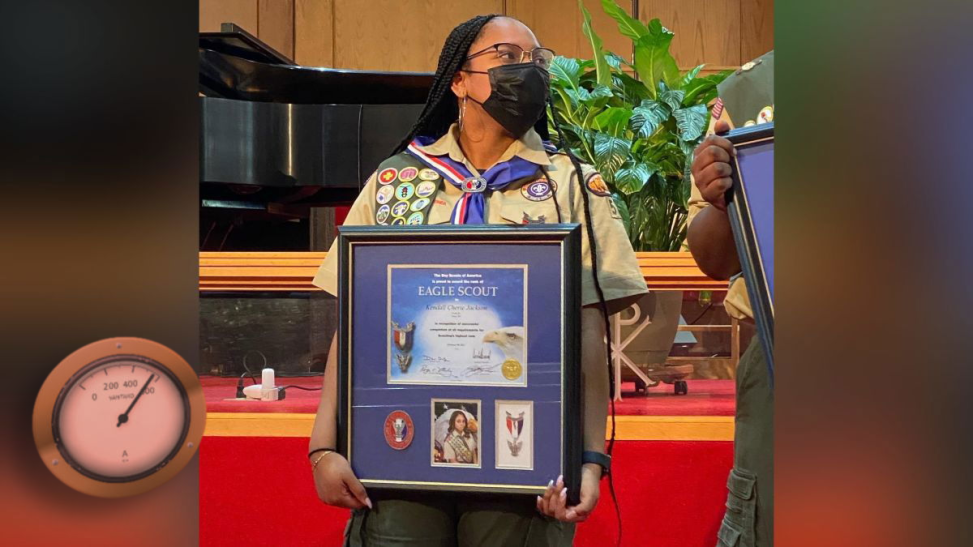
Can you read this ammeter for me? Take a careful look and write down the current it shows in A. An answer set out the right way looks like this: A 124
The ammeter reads A 550
